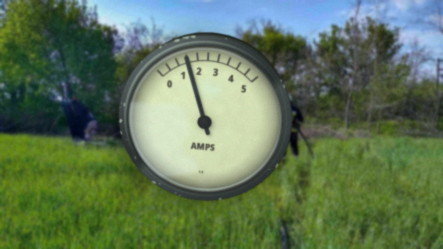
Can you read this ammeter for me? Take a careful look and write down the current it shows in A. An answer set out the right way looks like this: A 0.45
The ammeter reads A 1.5
